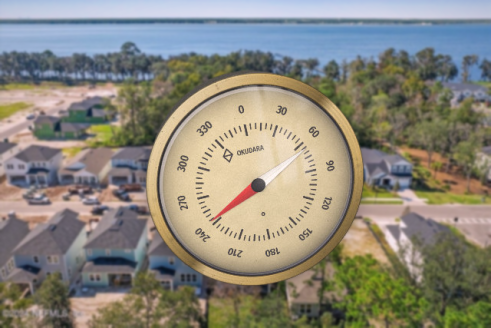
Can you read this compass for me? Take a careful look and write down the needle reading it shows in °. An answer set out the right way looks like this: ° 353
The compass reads ° 245
